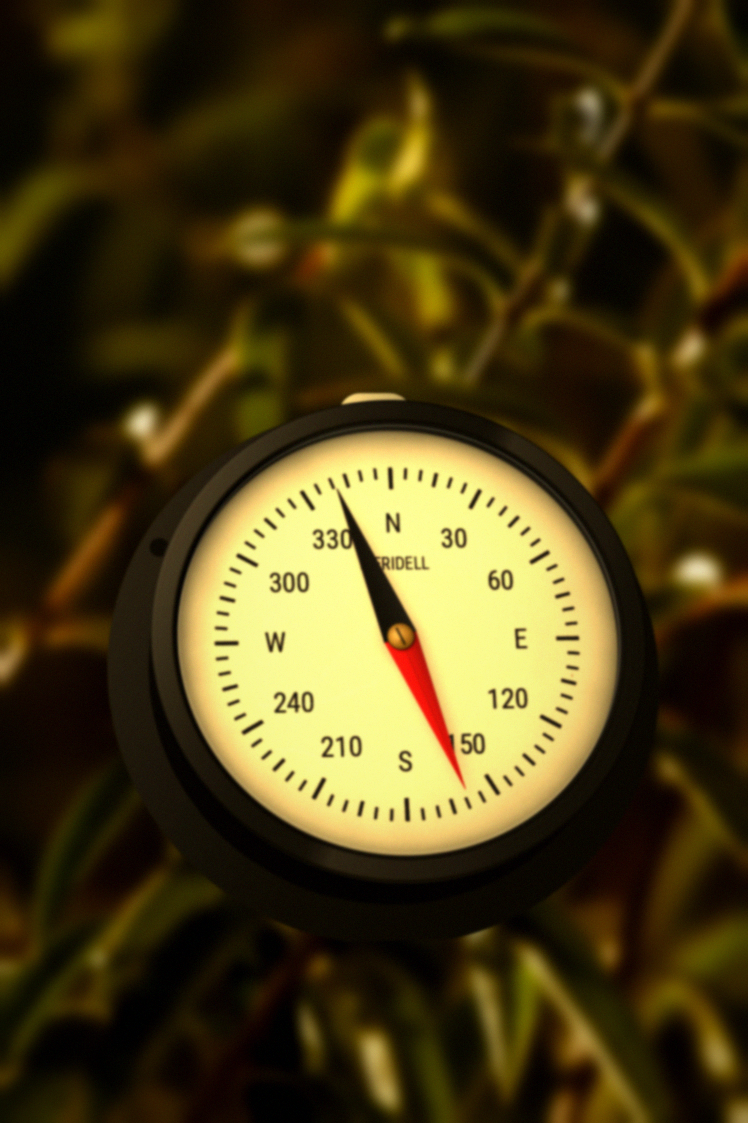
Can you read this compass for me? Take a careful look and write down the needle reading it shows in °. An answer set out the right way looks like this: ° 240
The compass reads ° 160
